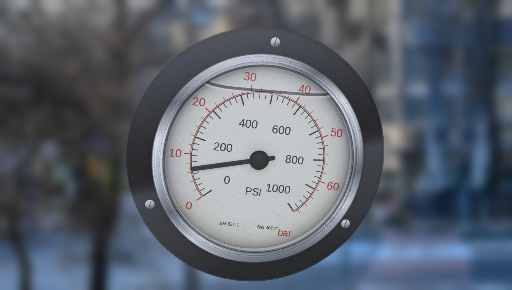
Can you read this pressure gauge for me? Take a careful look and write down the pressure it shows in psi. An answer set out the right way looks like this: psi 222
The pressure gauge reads psi 100
